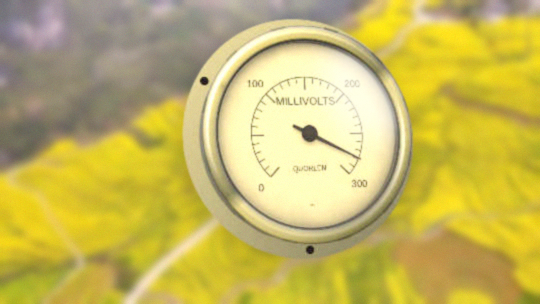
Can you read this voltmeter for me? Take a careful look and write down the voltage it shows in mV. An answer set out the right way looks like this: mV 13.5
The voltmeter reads mV 280
